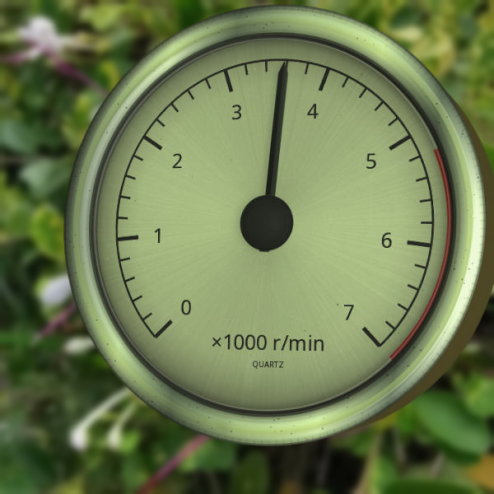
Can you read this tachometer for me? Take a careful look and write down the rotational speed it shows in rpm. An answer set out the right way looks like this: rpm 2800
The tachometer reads rpm 3600
